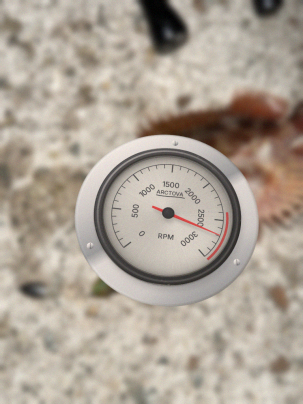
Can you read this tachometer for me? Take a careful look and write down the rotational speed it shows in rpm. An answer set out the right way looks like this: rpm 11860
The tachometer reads rpm 2700
